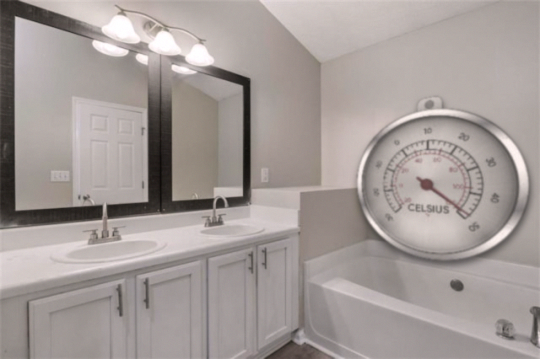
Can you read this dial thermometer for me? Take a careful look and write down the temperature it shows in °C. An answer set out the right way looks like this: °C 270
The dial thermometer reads °C 48
